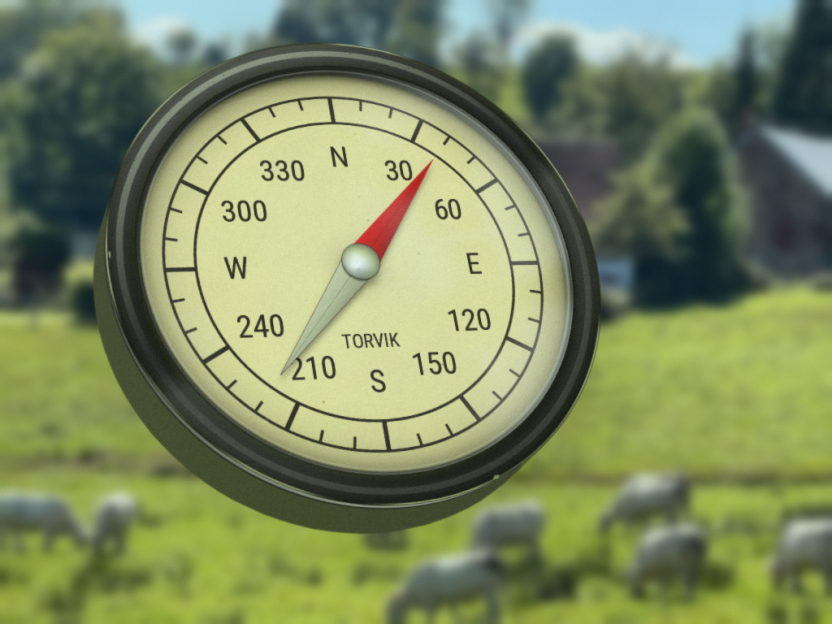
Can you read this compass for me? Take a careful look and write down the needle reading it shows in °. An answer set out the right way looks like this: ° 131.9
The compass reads ° 40
